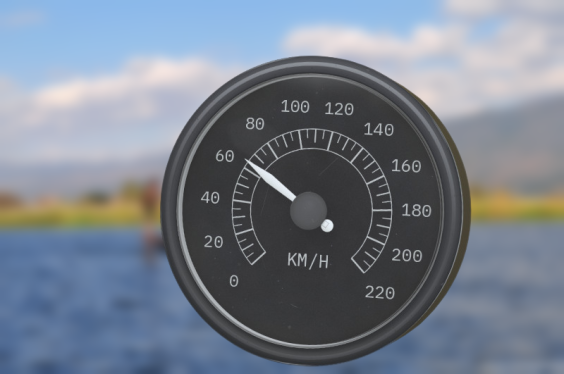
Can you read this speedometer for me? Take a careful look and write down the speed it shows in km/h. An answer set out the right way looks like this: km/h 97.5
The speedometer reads km/h 65
